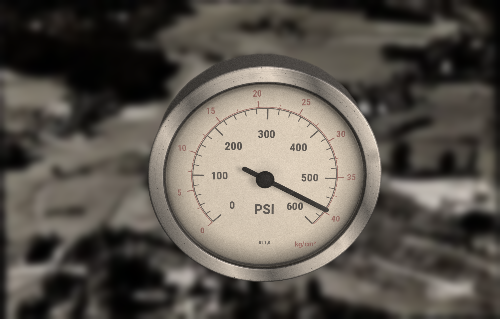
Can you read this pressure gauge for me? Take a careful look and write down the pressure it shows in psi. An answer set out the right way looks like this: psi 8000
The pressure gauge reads psi 560
